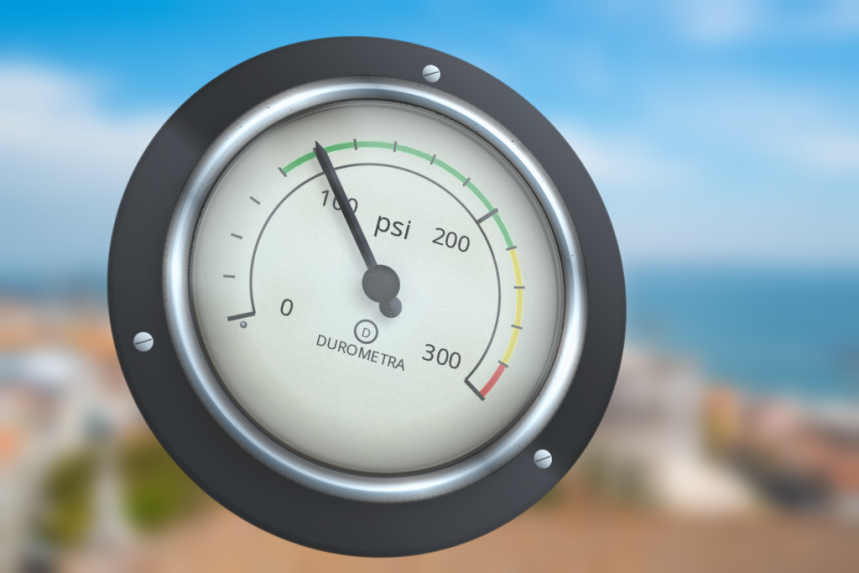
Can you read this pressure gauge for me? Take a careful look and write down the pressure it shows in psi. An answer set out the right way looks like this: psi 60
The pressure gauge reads psi 100
